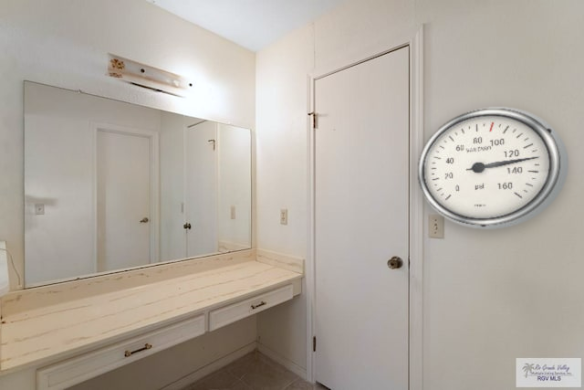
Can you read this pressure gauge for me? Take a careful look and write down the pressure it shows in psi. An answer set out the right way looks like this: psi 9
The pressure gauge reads psi 130
